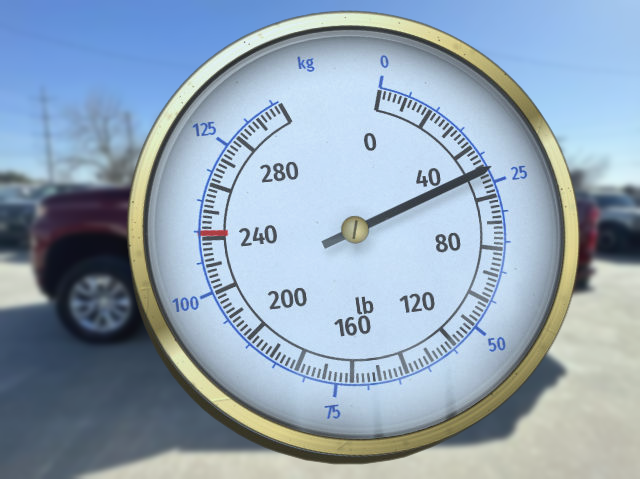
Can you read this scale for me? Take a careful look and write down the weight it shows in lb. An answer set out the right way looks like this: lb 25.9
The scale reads lb 50
